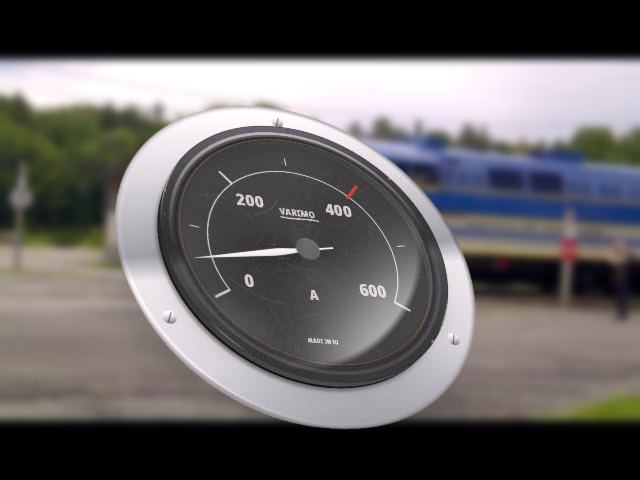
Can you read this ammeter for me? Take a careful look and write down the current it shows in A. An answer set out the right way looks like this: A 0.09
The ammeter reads A 50
